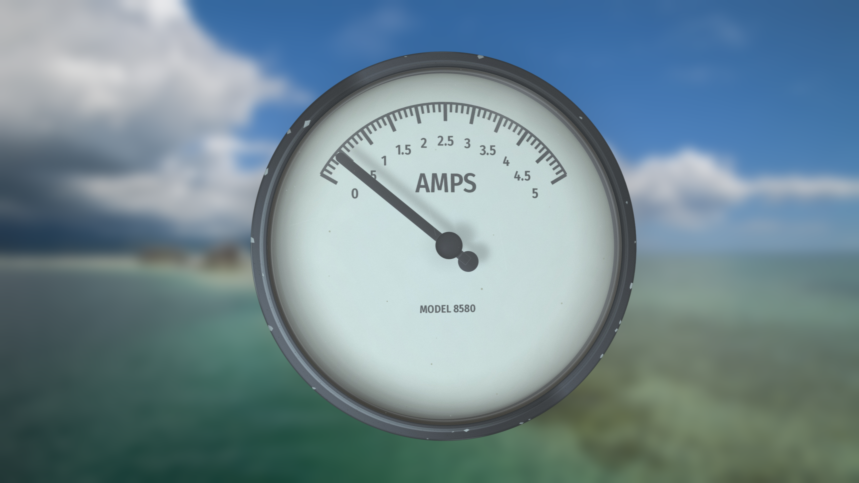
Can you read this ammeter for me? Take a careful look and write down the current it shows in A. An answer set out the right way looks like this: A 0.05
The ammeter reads A 0.4
